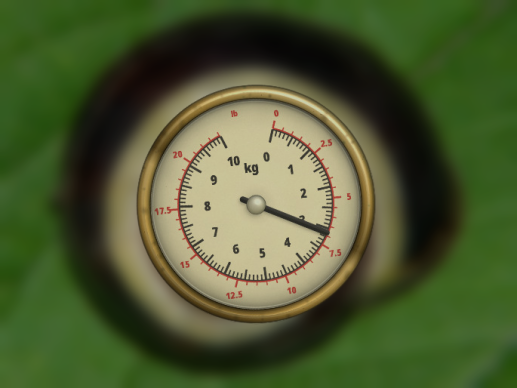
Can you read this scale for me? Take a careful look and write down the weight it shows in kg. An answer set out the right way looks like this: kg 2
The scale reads kg 3.1
